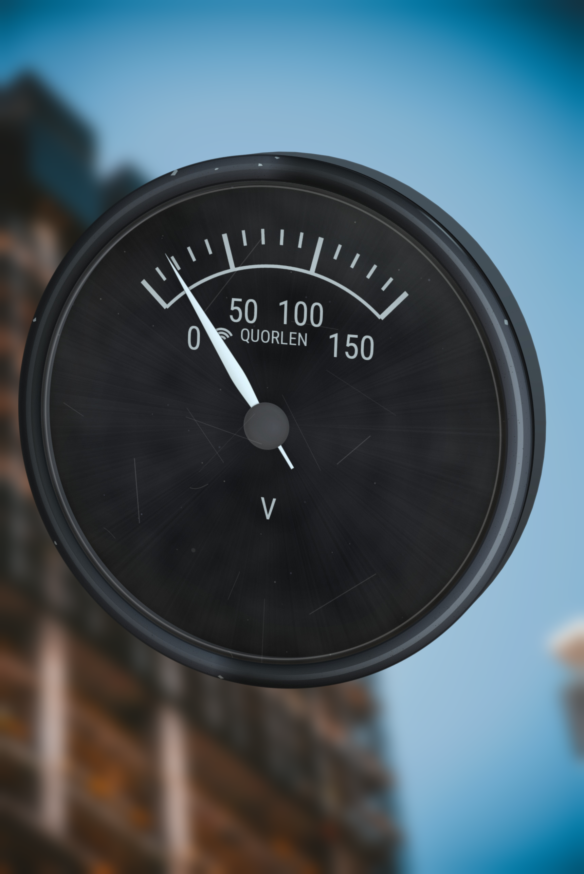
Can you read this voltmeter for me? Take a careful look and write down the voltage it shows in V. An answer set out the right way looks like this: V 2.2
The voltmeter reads V 20
